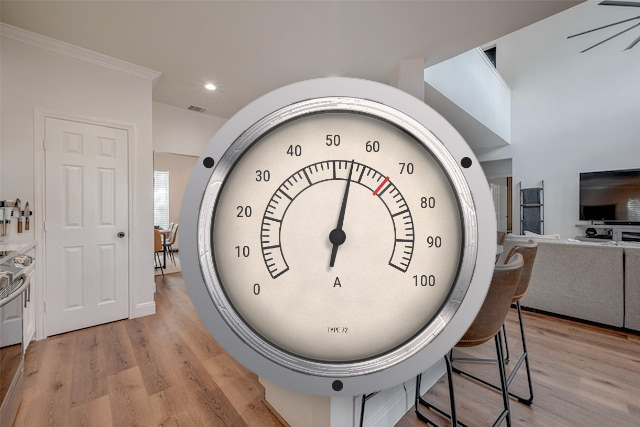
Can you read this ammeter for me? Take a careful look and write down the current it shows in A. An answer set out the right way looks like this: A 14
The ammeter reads A 56
